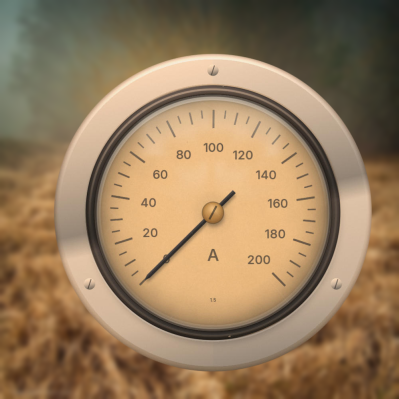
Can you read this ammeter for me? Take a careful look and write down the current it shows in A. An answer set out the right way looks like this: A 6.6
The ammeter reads A 0
